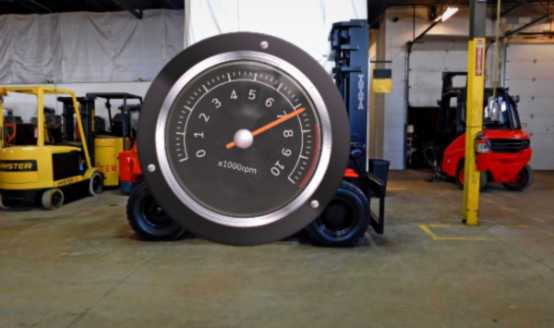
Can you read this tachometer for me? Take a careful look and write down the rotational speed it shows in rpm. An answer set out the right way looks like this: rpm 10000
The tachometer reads rpm 7200
